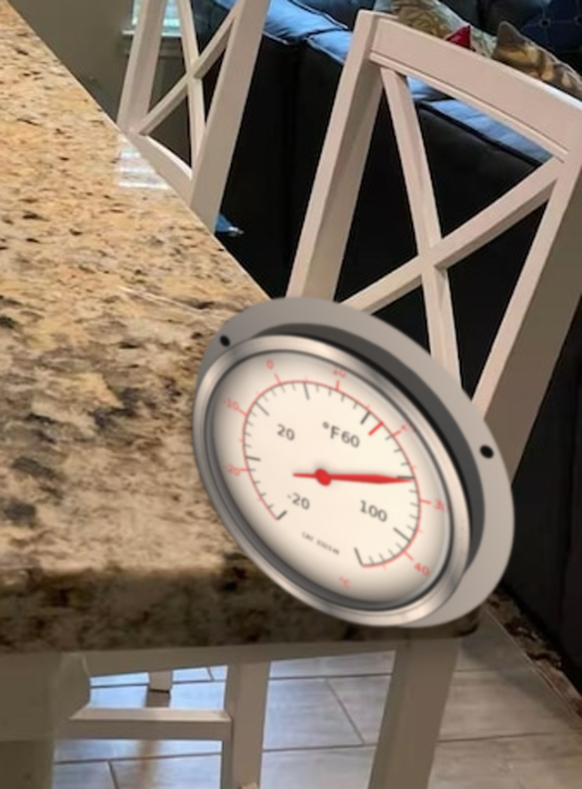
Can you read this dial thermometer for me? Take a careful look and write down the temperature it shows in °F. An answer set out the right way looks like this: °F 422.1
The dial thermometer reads °F 80
